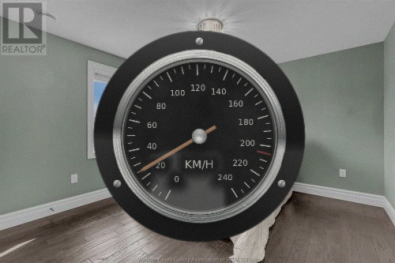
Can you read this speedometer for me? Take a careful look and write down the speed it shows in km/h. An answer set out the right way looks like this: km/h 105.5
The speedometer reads km/h 25
